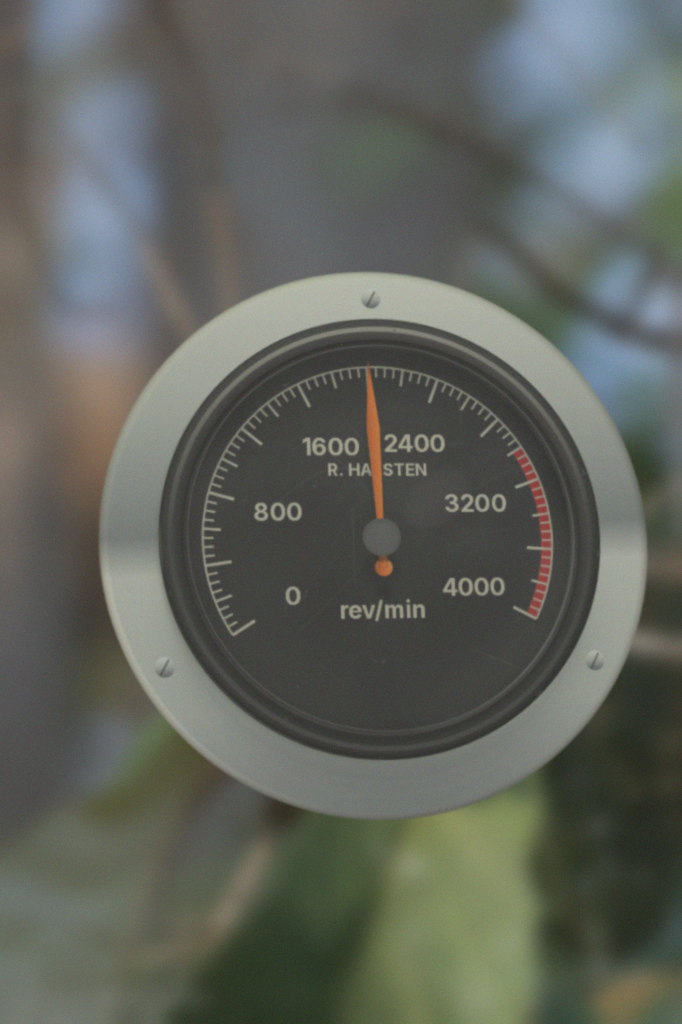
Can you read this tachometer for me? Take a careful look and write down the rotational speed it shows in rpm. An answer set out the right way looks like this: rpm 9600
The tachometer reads rpm 2000
